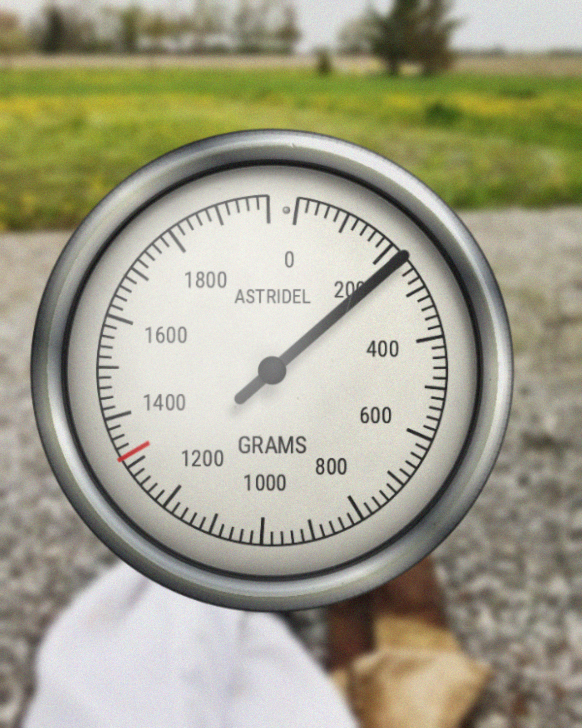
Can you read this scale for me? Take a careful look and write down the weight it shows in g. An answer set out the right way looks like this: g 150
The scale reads g 230
